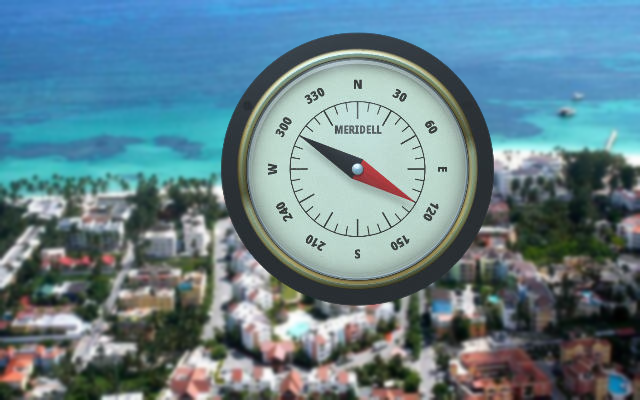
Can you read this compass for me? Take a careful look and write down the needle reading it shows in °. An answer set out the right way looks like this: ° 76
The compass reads ° 120
